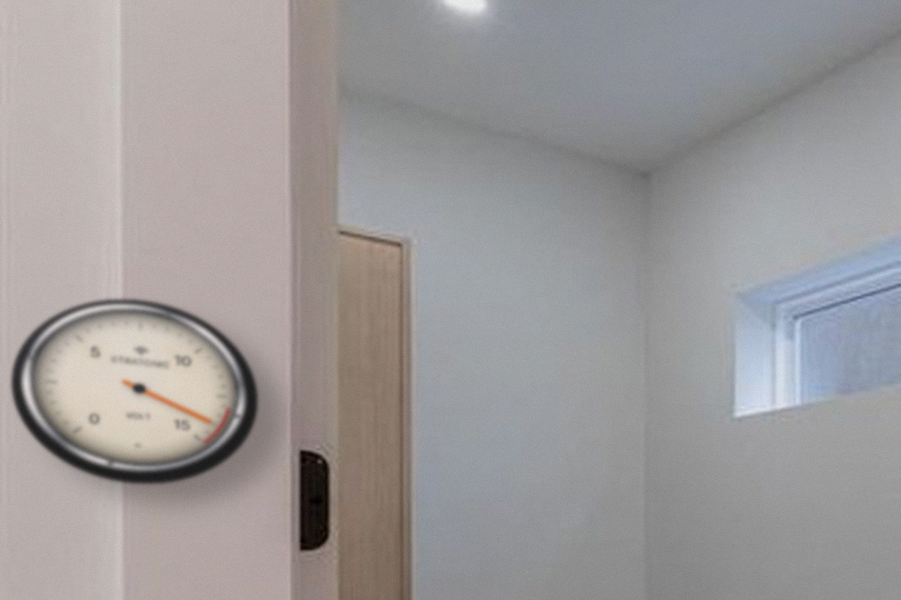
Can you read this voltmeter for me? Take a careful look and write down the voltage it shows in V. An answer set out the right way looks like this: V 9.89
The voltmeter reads V 14
